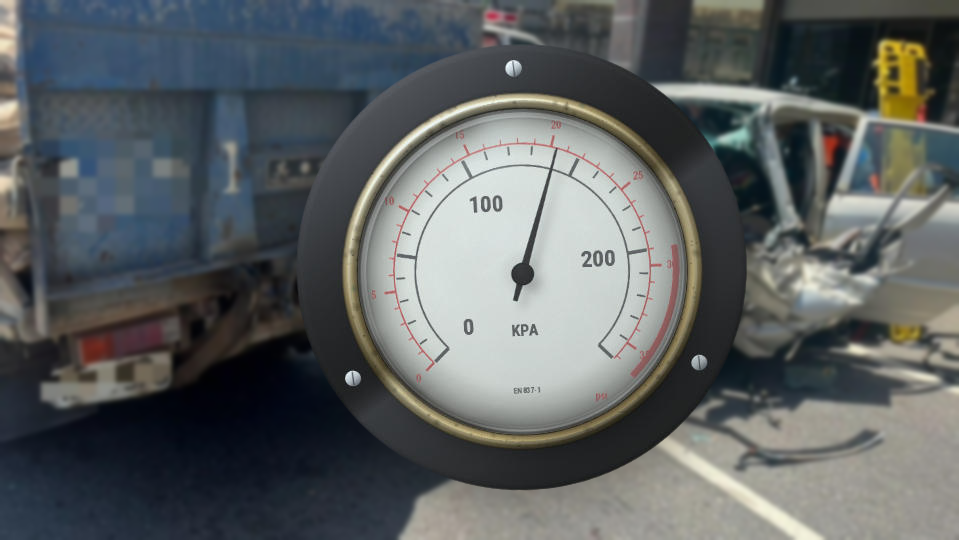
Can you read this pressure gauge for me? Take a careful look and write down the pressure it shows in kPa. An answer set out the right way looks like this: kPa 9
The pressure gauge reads kPa 140
